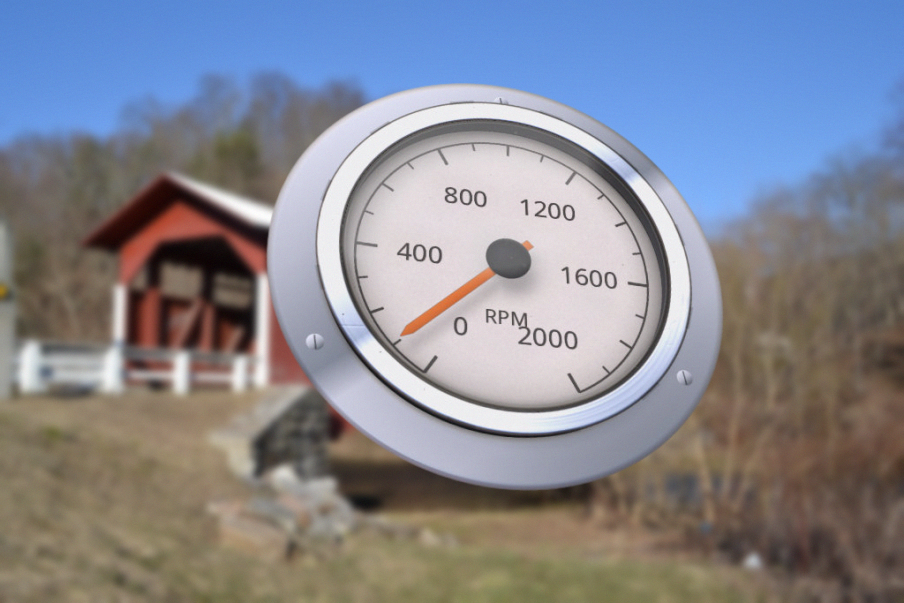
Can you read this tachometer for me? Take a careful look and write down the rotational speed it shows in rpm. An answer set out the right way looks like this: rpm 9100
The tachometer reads rpm 100
